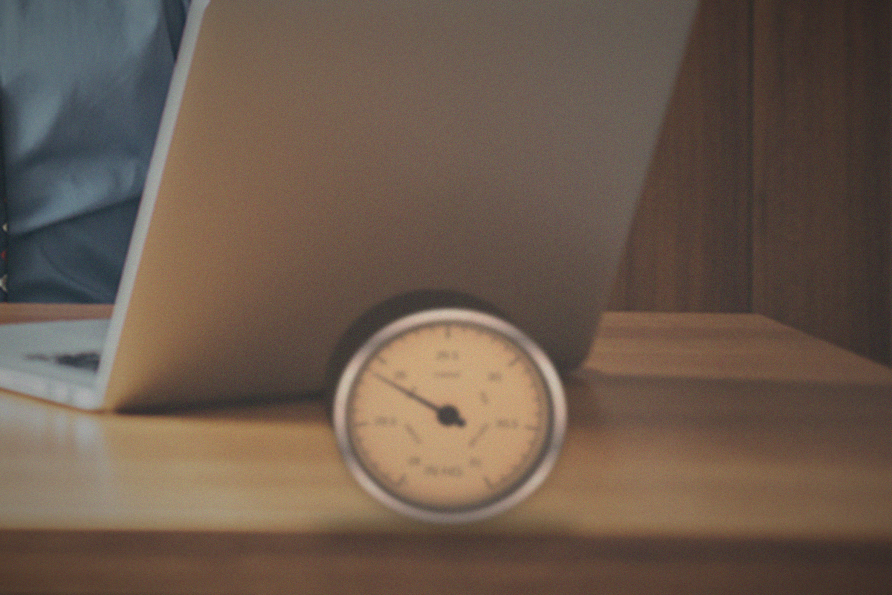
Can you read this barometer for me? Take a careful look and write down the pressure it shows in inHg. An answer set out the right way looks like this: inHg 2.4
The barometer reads inHg 28.9
